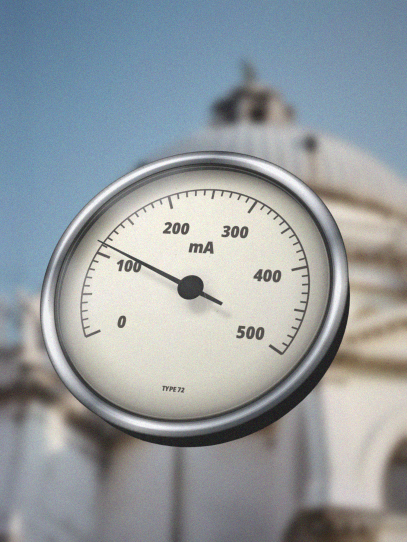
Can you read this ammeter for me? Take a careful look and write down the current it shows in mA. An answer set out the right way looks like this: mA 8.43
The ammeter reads mA 110
